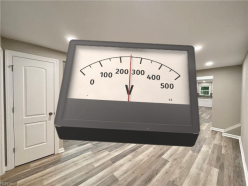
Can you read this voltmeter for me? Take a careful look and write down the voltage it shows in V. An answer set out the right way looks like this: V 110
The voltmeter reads V 250
